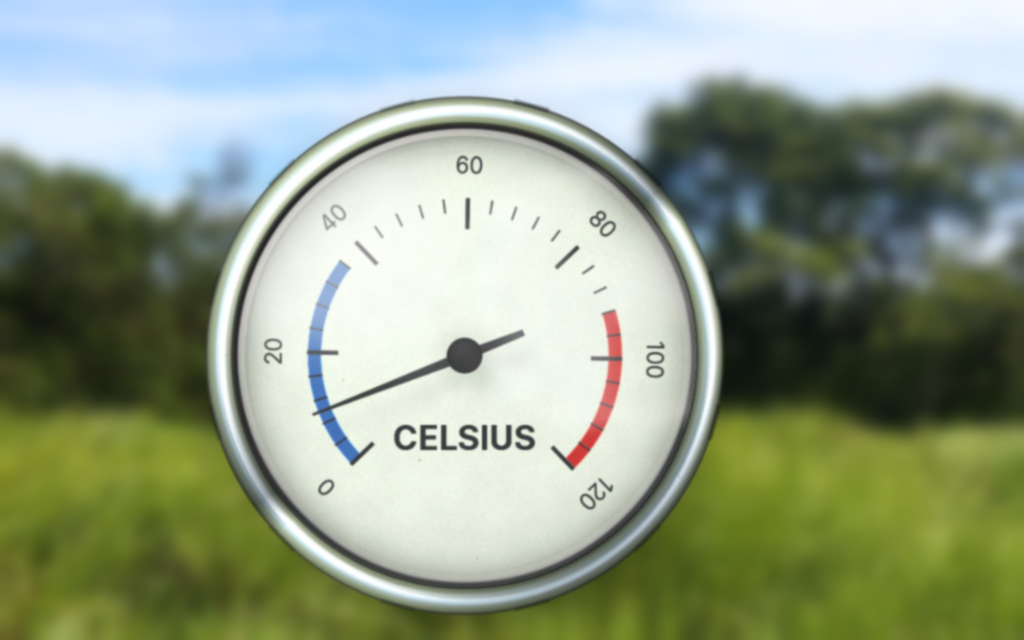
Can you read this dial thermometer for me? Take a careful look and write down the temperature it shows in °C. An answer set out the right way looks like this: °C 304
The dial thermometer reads °C 10
